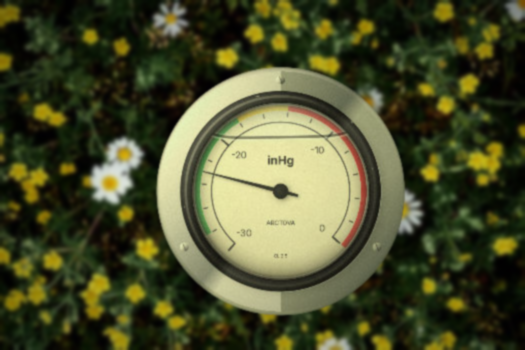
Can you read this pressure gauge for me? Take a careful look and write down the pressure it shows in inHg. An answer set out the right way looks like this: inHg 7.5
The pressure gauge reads inHg -23
